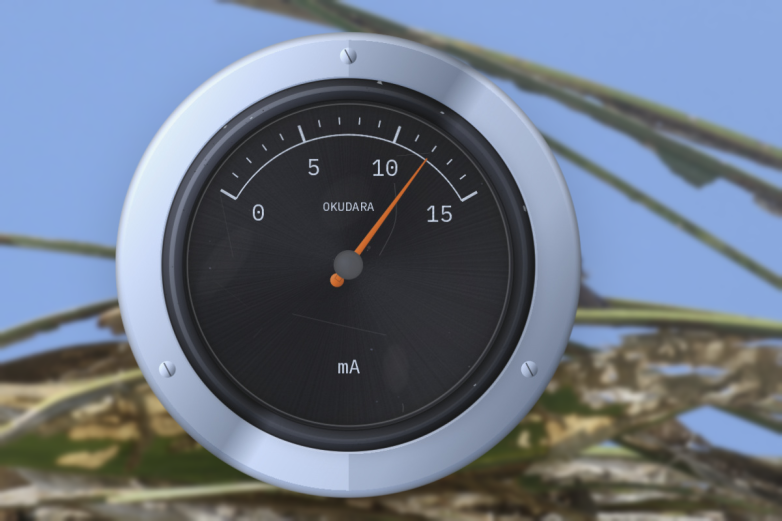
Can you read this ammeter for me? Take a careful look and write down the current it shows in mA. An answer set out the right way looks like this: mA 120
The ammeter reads mA 12
